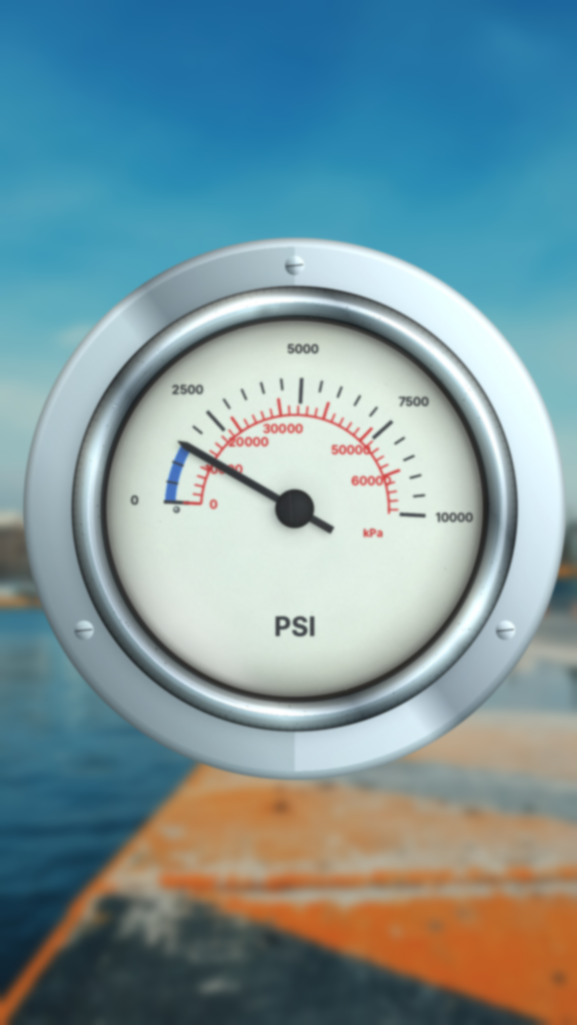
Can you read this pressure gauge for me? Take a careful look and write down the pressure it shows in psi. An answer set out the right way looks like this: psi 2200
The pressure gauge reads psi 1500
